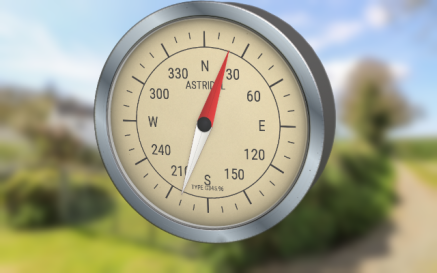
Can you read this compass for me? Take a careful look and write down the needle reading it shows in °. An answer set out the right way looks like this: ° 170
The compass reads ° 20
